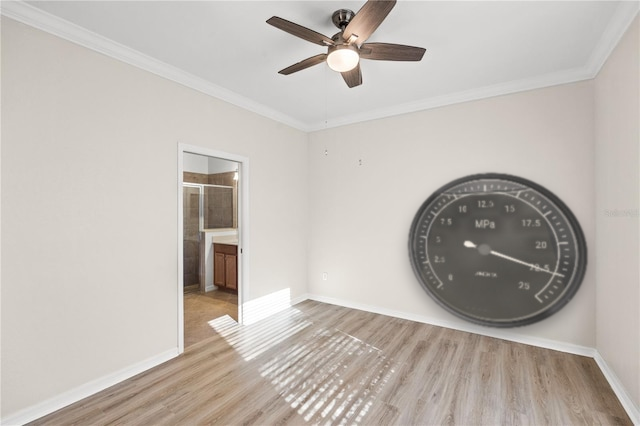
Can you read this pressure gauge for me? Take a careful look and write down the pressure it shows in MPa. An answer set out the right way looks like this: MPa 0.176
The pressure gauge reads MPa 22.5
